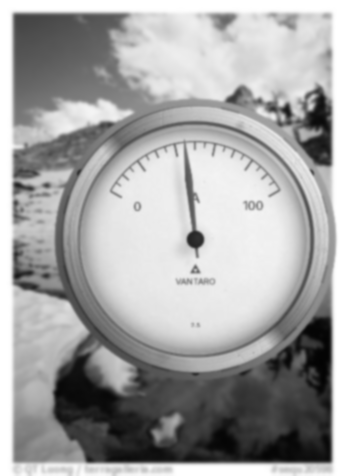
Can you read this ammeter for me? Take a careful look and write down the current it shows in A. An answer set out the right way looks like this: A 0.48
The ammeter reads A 45
